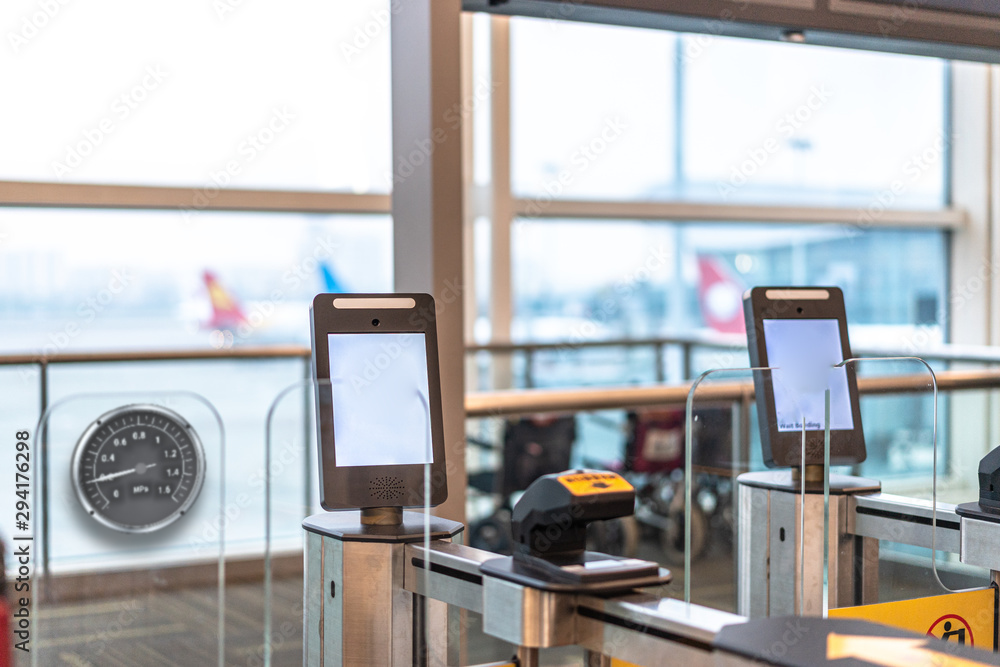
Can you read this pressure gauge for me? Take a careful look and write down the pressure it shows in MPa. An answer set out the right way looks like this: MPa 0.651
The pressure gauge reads MPa 0.2
